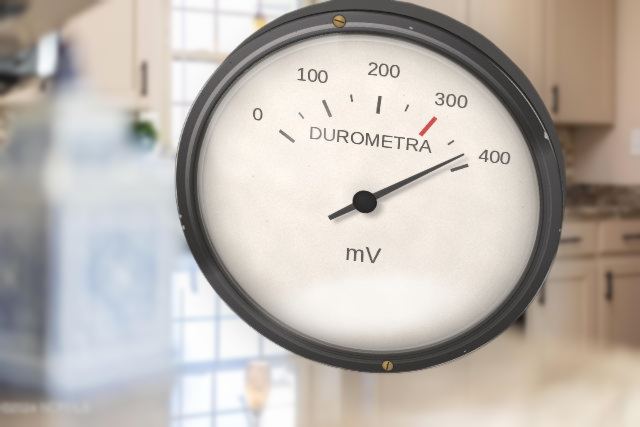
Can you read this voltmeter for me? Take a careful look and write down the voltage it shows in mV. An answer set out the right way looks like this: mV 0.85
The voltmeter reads mV 375
